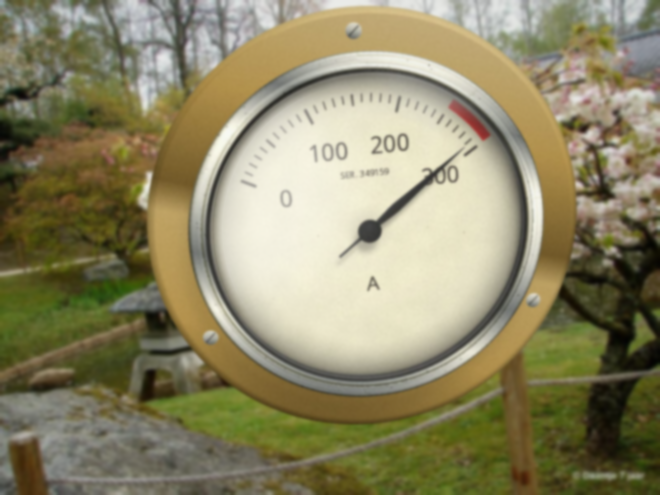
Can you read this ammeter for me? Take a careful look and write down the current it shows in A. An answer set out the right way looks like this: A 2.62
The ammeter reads A 290
